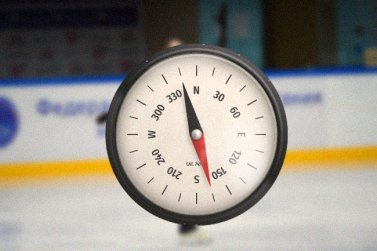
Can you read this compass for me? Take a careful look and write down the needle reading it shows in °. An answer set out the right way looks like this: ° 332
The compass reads ° 165
